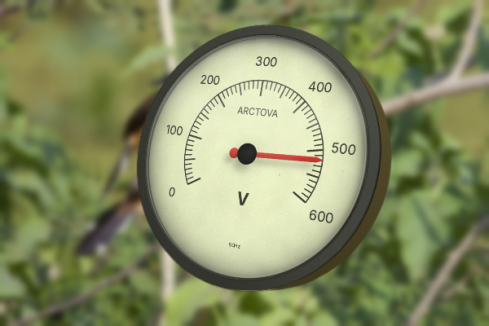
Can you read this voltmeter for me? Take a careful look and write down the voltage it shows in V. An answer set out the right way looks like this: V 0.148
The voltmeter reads V 520
